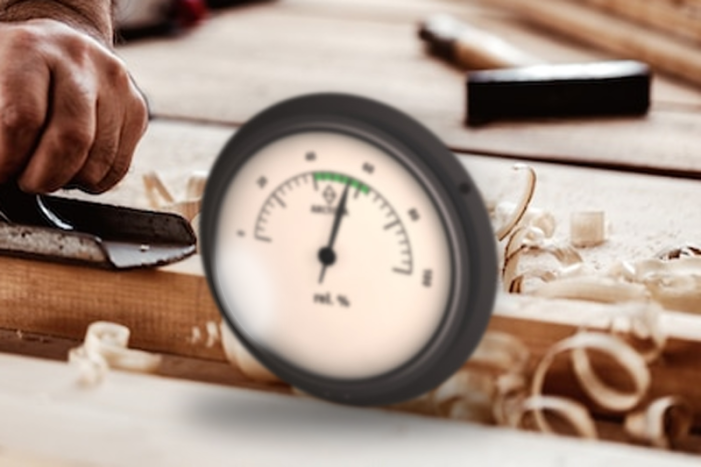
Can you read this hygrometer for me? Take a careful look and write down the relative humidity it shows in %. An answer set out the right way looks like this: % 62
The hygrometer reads % 56
